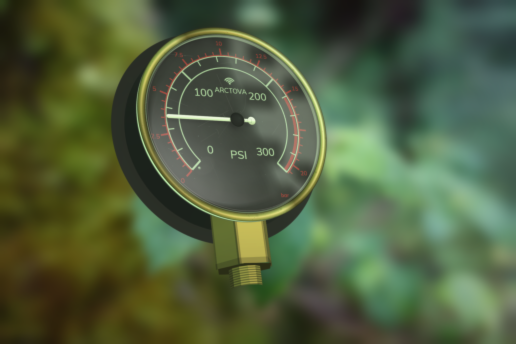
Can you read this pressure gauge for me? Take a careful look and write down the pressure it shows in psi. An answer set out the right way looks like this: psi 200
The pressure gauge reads psi 50
